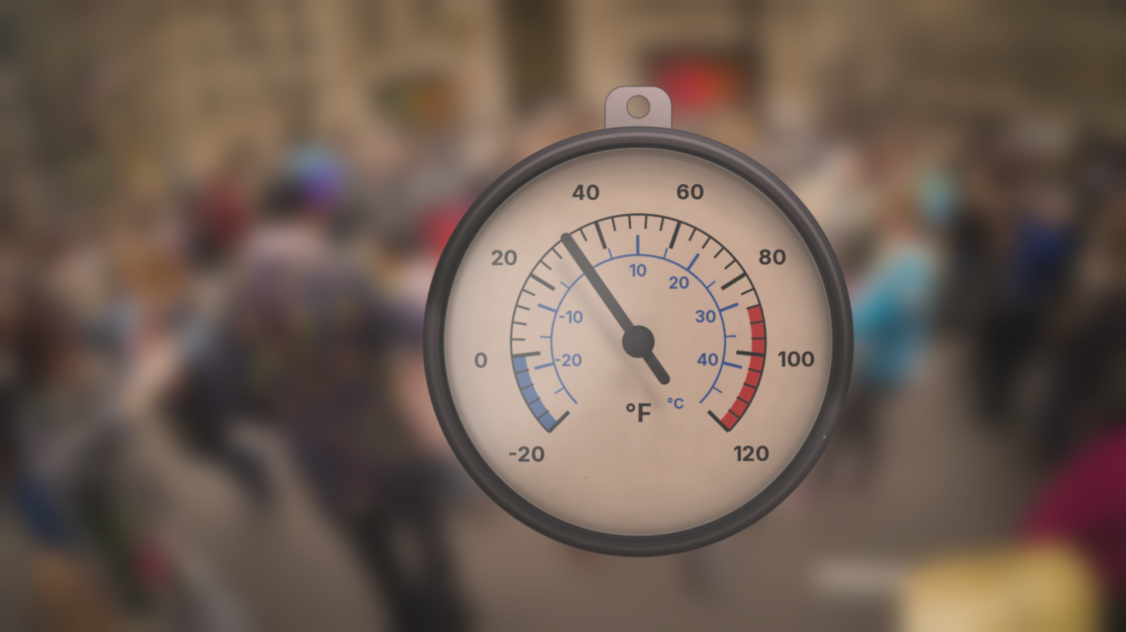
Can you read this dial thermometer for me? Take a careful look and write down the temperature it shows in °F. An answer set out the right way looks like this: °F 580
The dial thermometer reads °F 32
